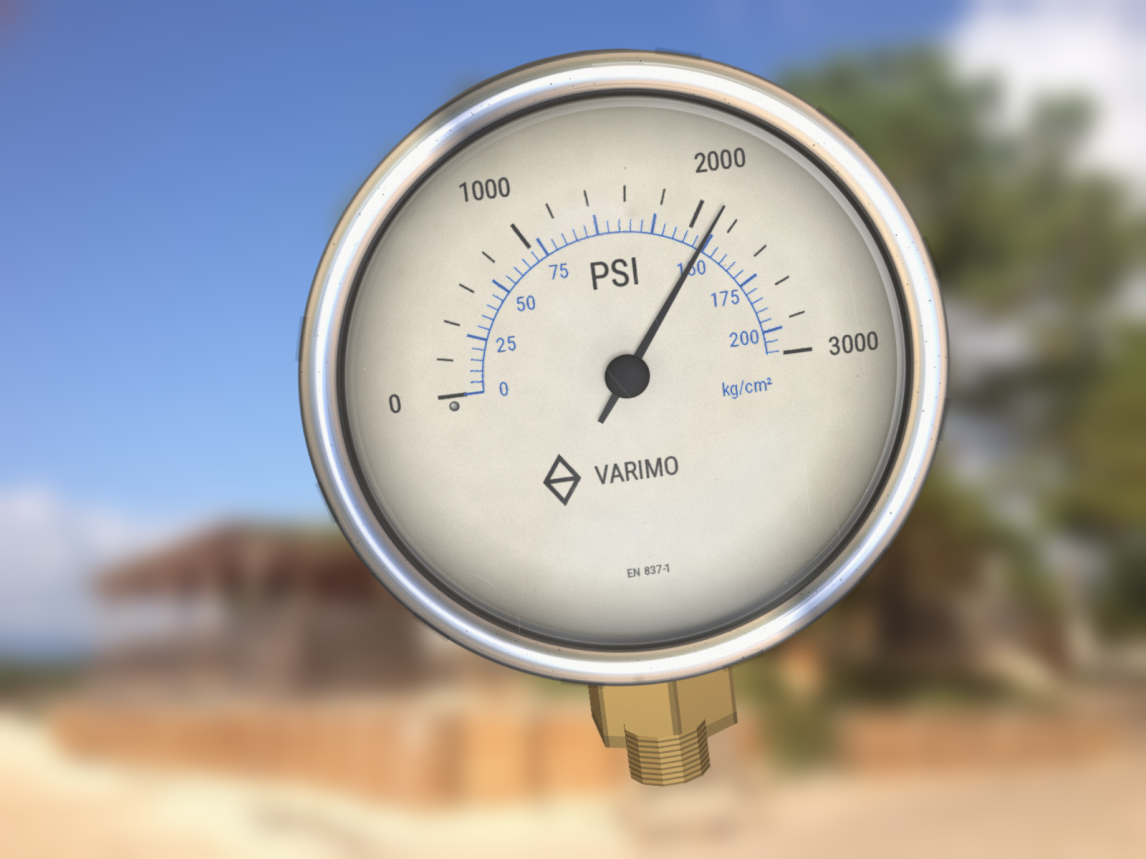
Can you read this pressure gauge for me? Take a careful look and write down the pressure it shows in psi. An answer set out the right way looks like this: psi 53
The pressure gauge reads psi 2100
